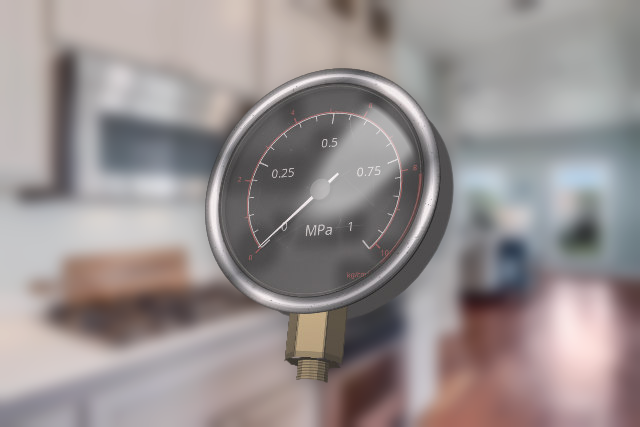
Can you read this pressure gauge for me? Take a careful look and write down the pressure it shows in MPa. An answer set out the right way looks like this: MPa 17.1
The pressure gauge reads MPa 0
